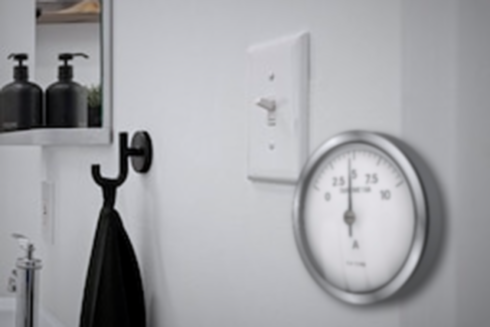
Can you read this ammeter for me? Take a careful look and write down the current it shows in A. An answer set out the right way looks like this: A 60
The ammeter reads A 5
